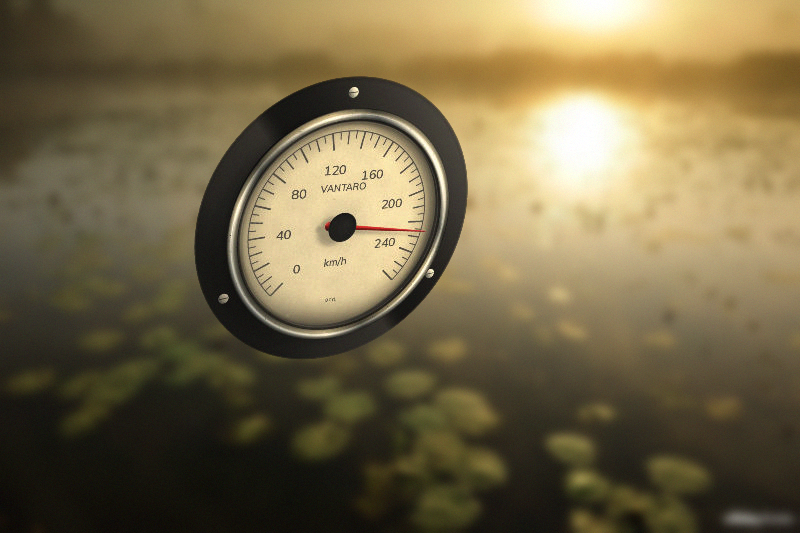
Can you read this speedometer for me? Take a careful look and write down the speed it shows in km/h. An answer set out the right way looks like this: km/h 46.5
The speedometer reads km/h 225
